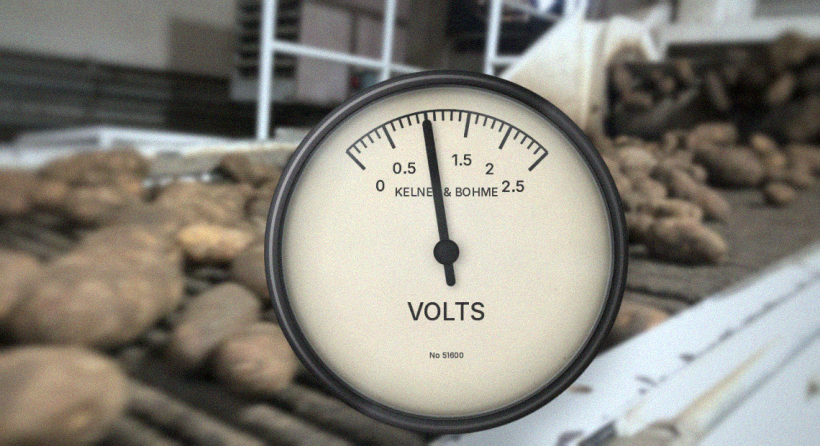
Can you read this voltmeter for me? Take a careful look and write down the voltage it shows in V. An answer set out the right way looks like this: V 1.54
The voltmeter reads V 1
